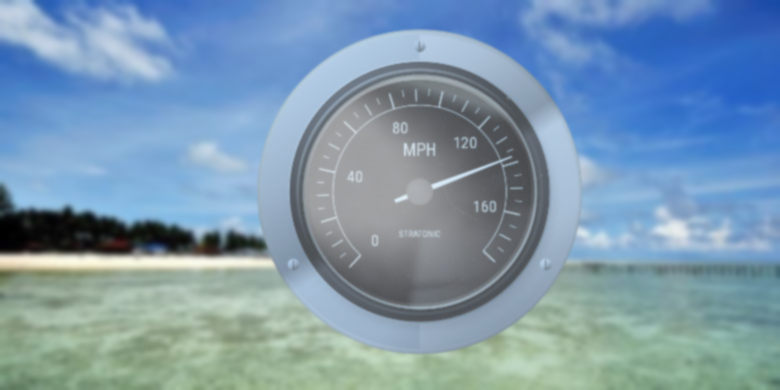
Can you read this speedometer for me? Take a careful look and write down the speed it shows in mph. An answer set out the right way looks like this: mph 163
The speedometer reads mph 137.5
